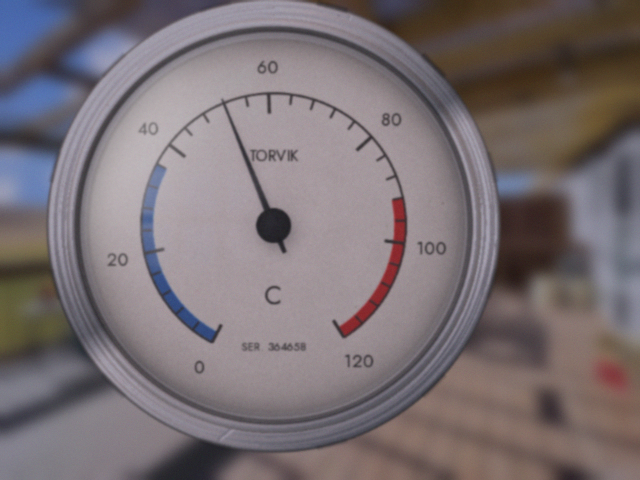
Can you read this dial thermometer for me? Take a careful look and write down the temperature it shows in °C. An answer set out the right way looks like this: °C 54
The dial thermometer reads °C 52
